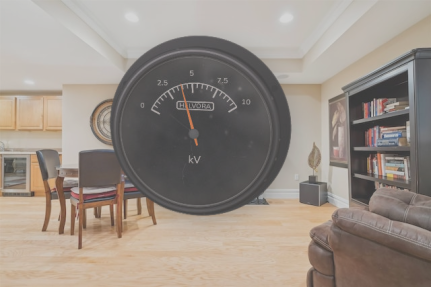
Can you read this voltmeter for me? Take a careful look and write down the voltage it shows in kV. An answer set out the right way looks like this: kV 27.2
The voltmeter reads kV 4
